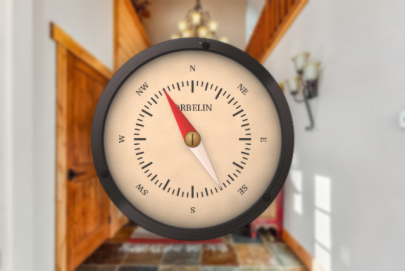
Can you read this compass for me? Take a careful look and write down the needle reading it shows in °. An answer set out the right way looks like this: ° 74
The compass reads ° 330
